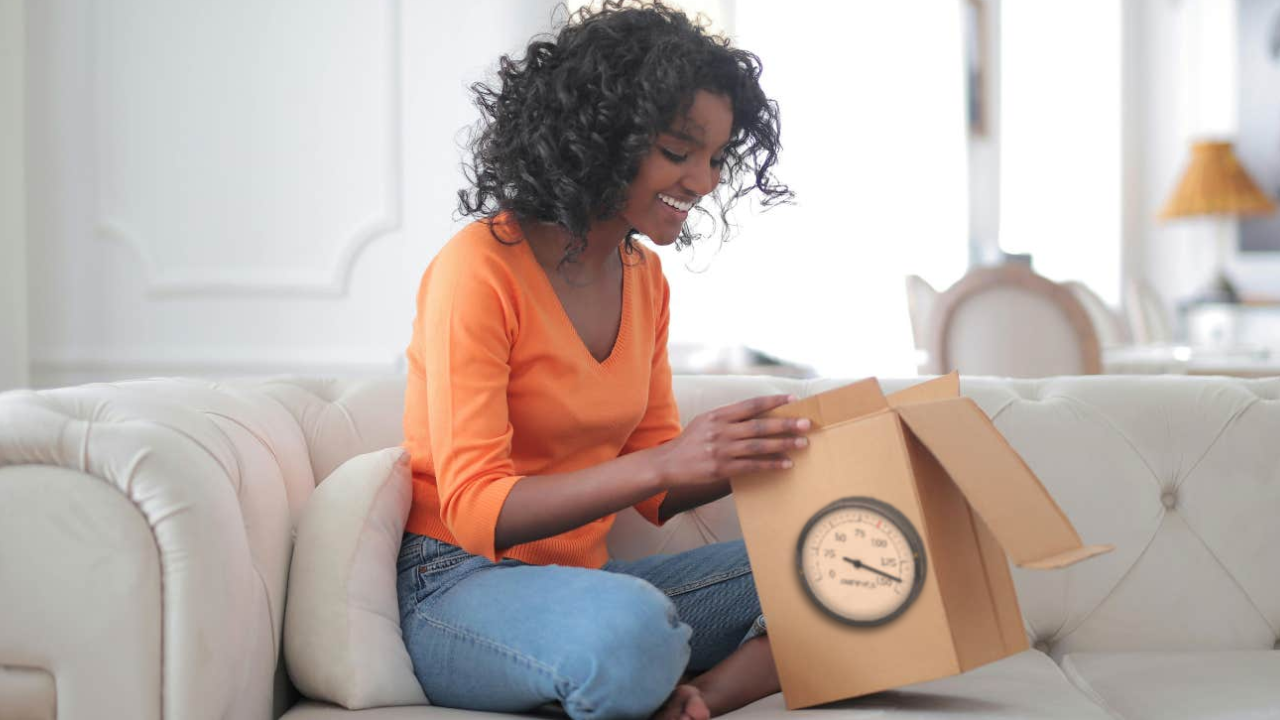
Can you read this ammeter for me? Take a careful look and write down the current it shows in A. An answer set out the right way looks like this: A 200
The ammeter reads A 140
